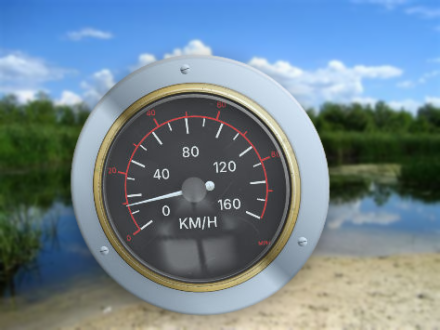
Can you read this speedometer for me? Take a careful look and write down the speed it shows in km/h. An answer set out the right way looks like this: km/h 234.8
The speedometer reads km/h 15
